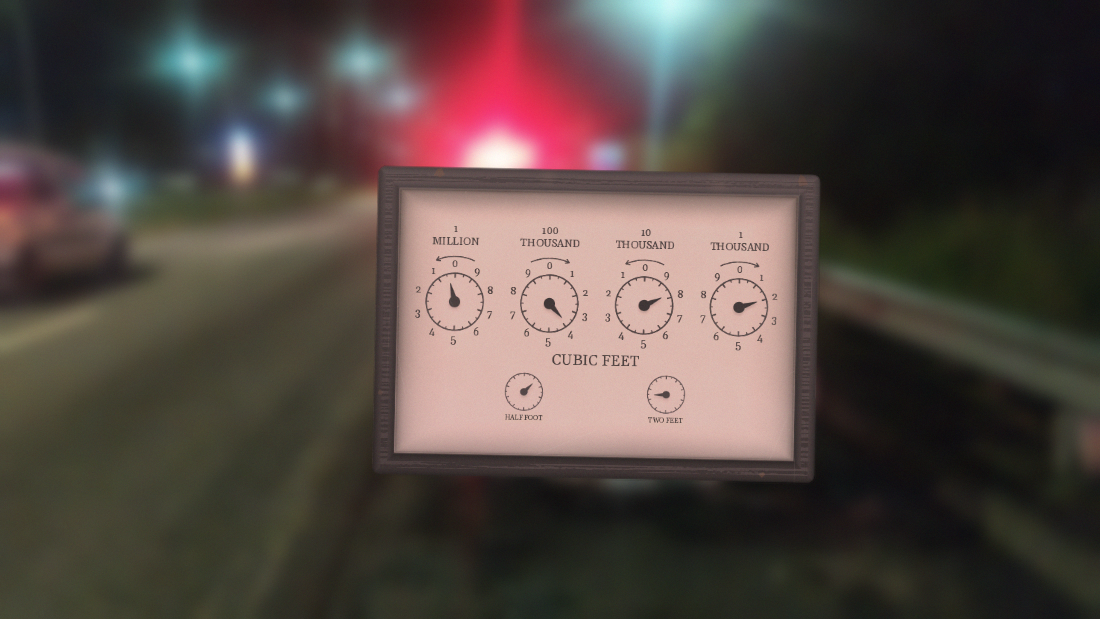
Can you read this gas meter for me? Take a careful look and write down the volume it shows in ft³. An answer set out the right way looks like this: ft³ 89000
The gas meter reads ft³ 38200
